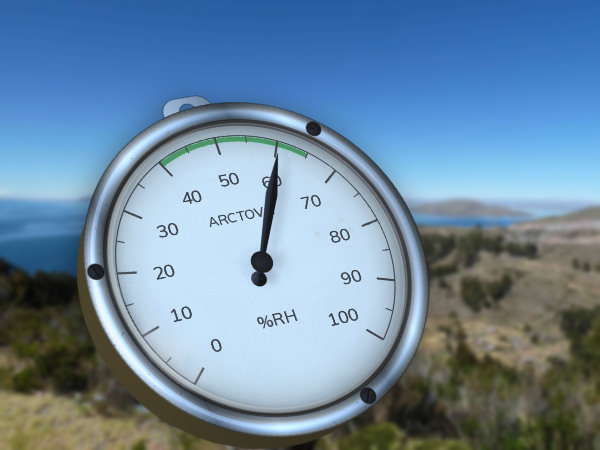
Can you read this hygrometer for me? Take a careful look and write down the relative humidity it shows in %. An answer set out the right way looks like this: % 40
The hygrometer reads % 60
